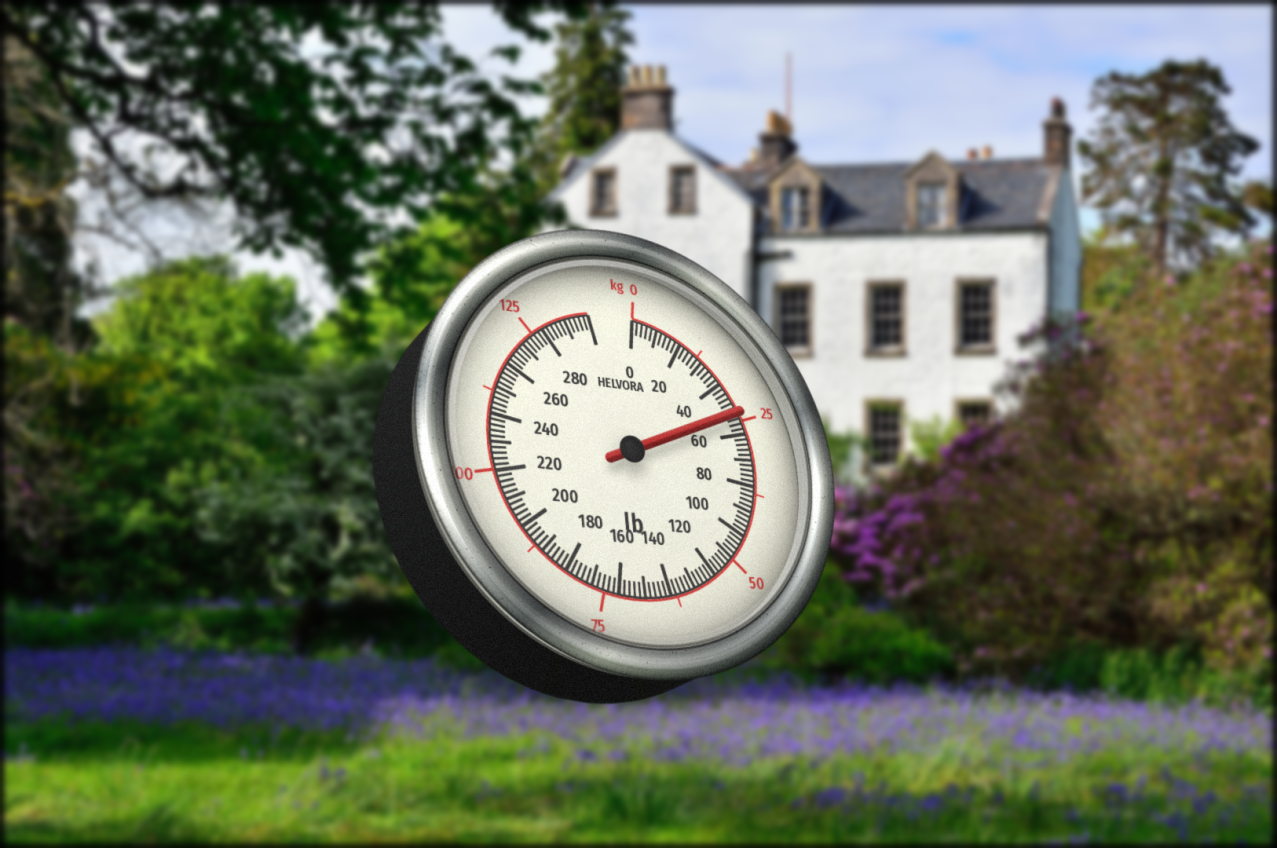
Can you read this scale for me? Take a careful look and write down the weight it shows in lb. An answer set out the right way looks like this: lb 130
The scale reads lb 52
